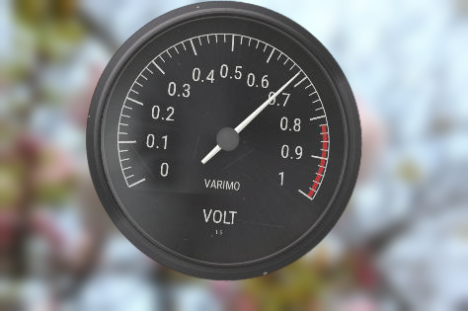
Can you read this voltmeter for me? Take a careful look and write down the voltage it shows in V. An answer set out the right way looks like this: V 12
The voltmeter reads V 0.68
